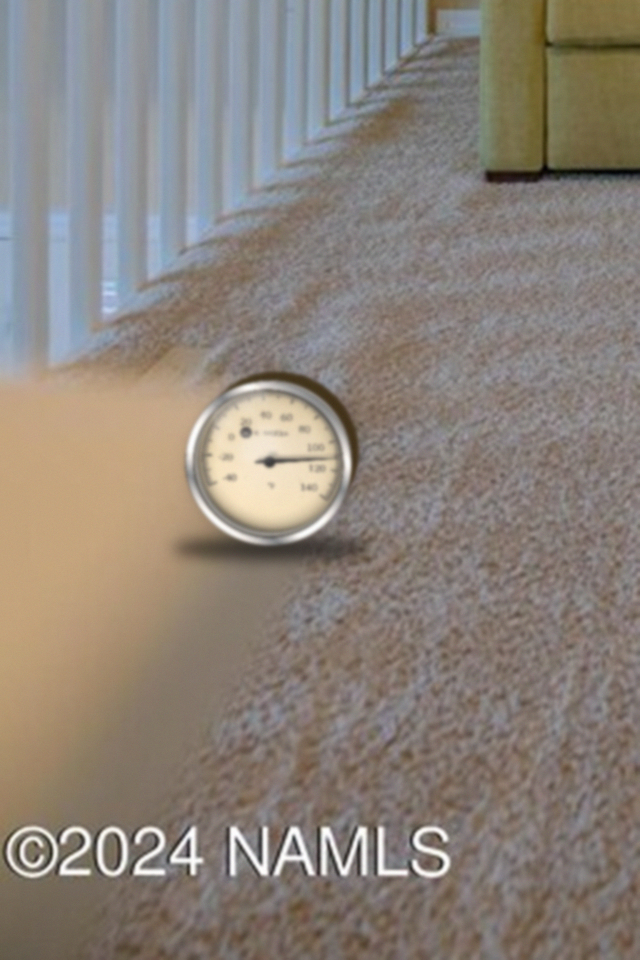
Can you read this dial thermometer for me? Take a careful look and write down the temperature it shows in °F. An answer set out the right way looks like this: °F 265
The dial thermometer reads °F 110
